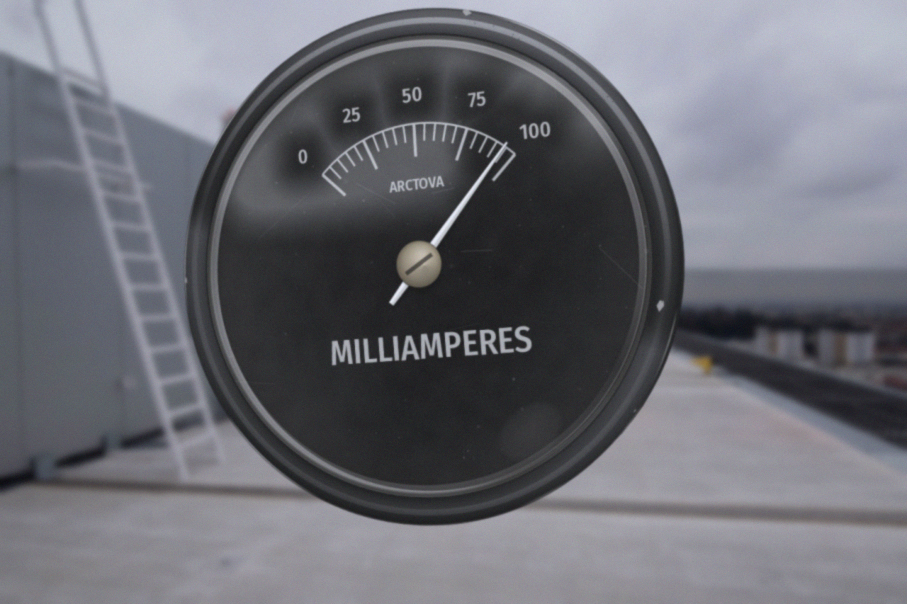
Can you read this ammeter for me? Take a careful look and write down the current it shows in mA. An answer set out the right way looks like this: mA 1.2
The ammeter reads mA 95
